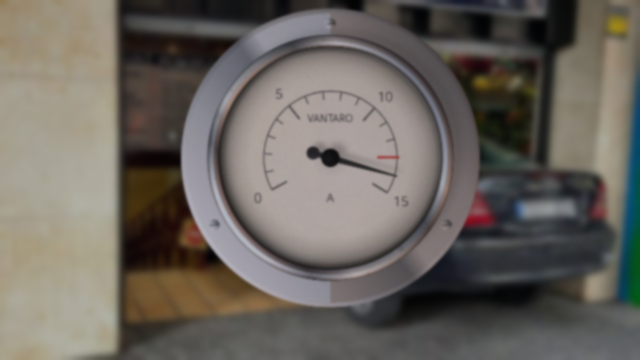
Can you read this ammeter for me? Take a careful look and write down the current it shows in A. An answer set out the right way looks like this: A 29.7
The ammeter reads A 14
